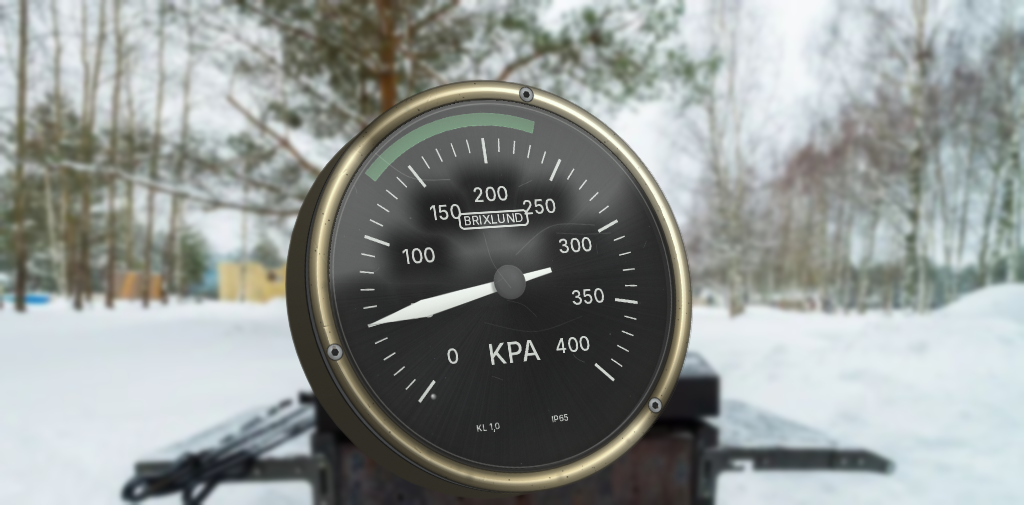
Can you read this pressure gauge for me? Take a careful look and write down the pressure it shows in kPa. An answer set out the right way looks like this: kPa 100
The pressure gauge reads kPa 50
